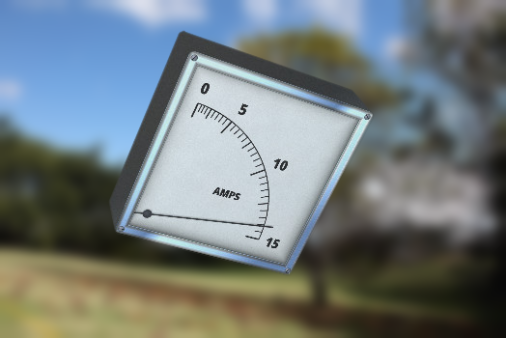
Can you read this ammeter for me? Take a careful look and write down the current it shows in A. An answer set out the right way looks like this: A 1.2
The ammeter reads A 14
